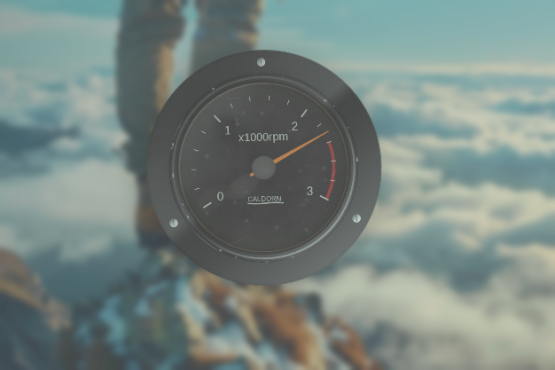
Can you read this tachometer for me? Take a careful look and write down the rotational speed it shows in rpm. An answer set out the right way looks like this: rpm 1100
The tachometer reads rpm 2300
